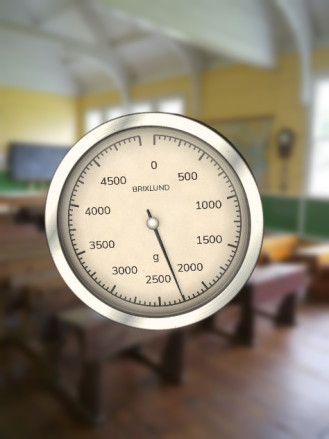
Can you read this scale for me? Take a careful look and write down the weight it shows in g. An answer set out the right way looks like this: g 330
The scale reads g 2250
